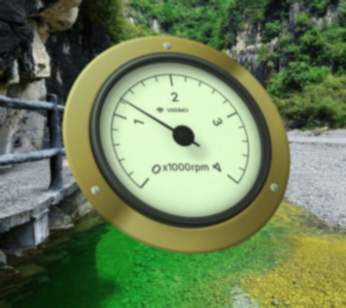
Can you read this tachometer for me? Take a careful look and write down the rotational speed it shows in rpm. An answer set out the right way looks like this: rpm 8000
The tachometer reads rpm 1200
